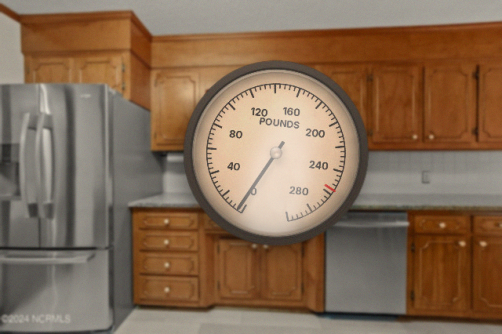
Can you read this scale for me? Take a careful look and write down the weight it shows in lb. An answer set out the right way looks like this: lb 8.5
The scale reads lb 4
